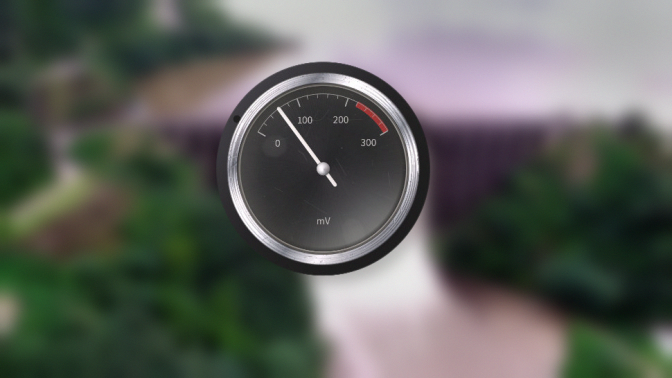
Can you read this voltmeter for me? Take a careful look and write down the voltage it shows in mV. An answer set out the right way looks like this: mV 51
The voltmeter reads mV 60
